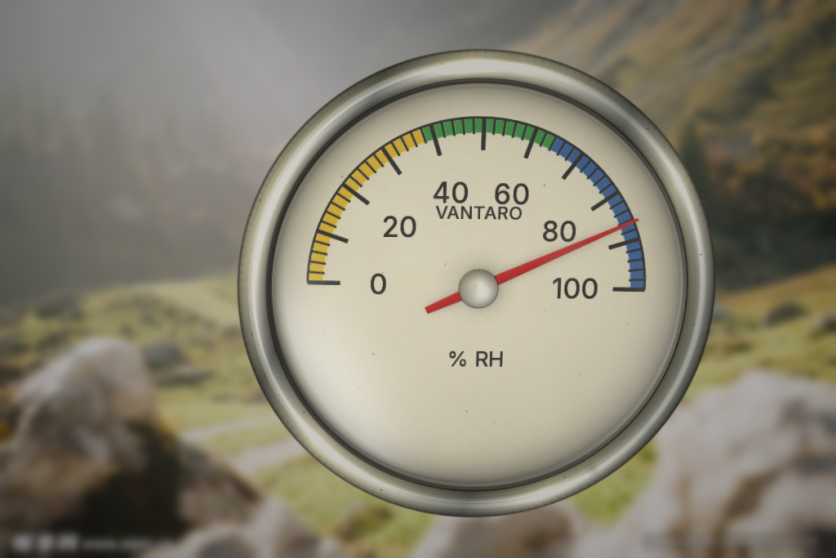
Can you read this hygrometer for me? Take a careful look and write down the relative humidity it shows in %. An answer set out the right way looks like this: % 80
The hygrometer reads % 86
